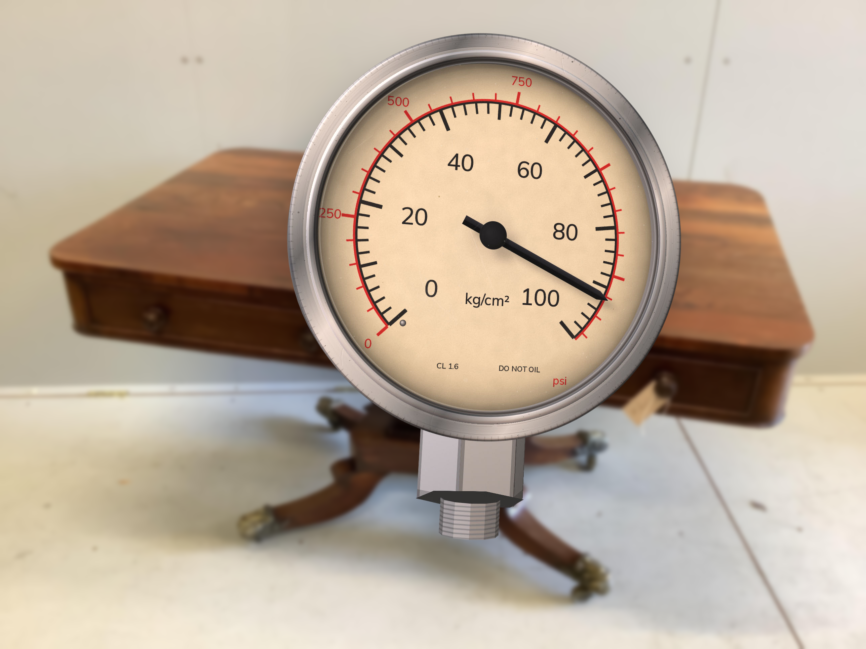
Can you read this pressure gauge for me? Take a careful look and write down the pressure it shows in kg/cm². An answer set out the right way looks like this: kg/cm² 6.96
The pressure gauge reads kg/cm² 92
